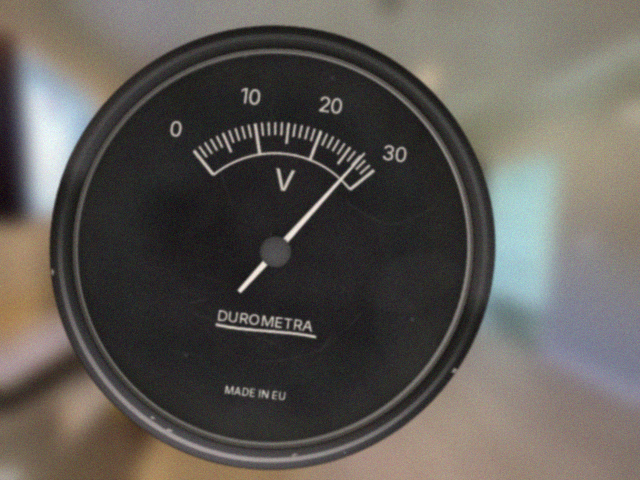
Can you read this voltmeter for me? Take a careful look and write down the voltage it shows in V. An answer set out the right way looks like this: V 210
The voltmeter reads V 27
